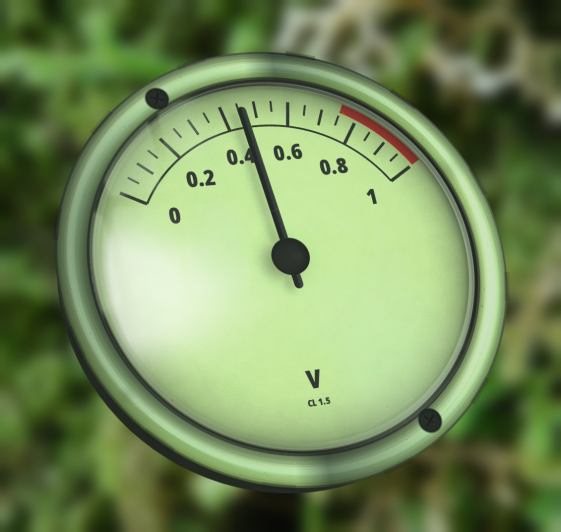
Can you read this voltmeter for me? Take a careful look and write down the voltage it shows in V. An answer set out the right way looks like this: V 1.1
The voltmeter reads V 0.45
